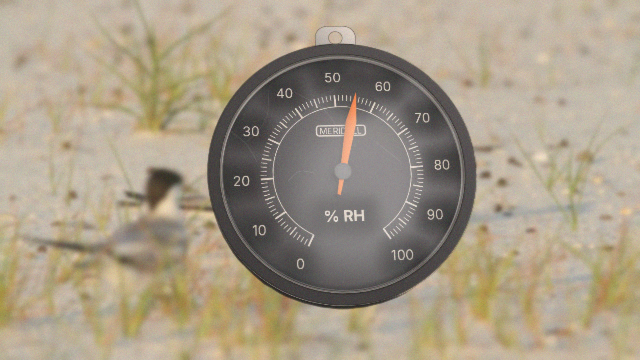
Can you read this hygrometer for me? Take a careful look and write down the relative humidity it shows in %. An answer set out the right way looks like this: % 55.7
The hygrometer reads % 55
